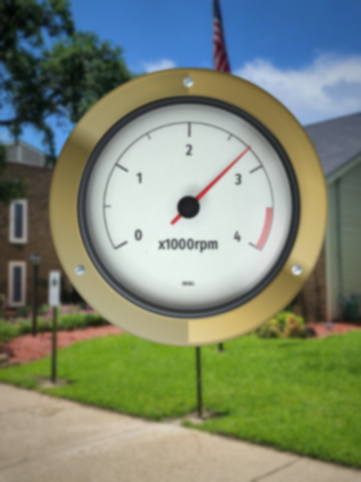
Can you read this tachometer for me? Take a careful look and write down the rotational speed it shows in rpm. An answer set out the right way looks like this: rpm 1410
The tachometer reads rpm 2750
